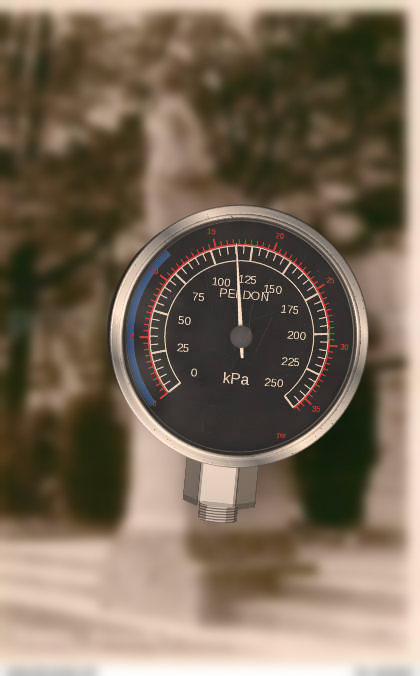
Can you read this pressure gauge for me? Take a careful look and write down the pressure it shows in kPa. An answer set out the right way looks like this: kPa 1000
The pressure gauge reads kPa 115
